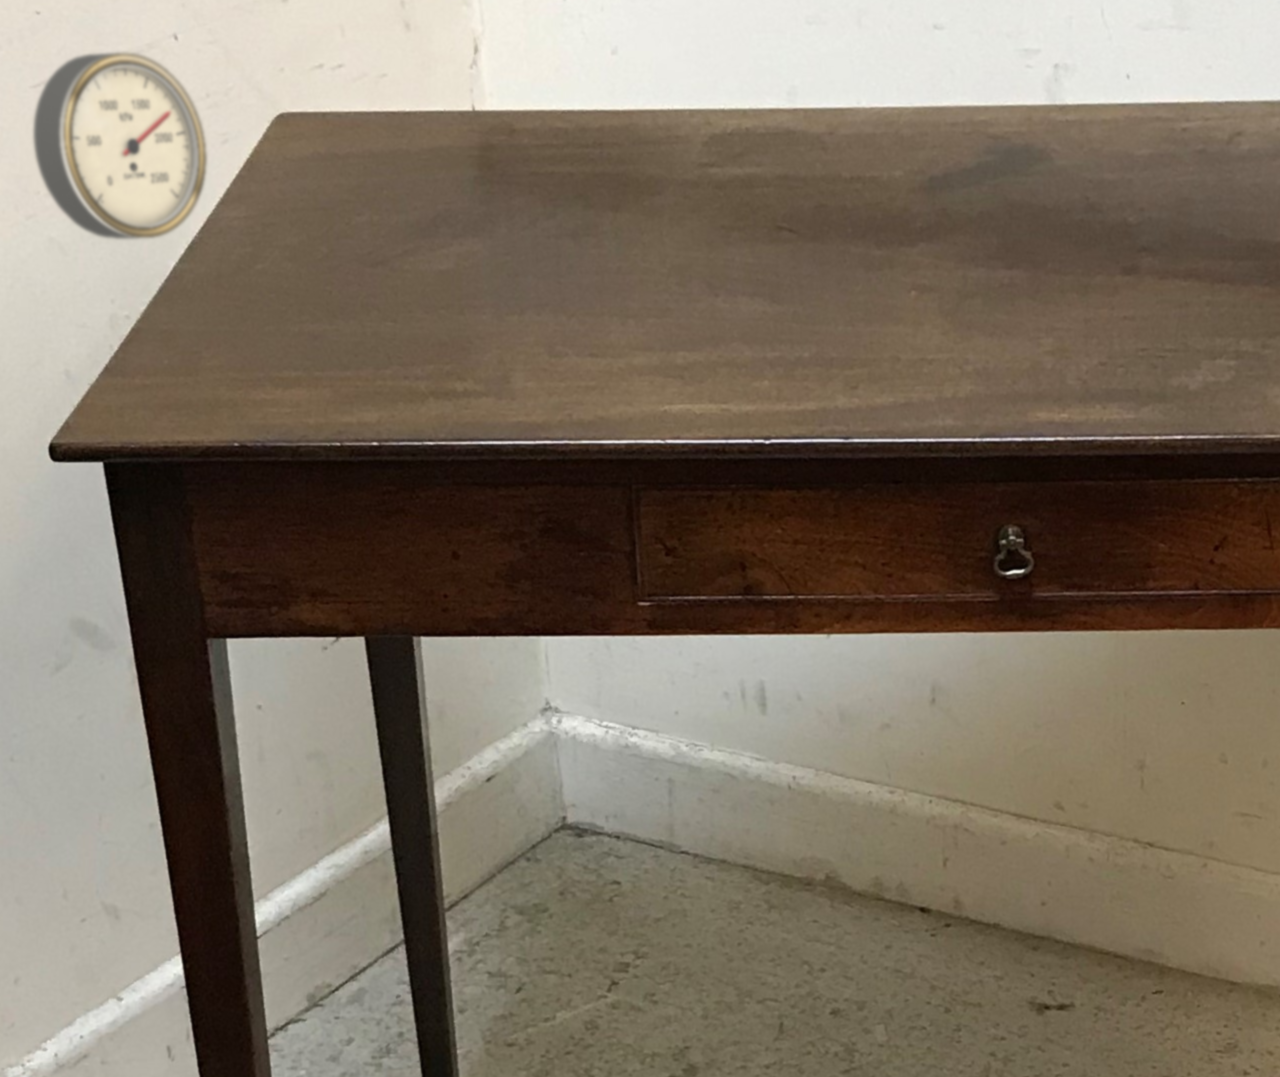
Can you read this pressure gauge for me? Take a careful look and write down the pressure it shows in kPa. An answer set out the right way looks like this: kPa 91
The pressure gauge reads kPa 1800
